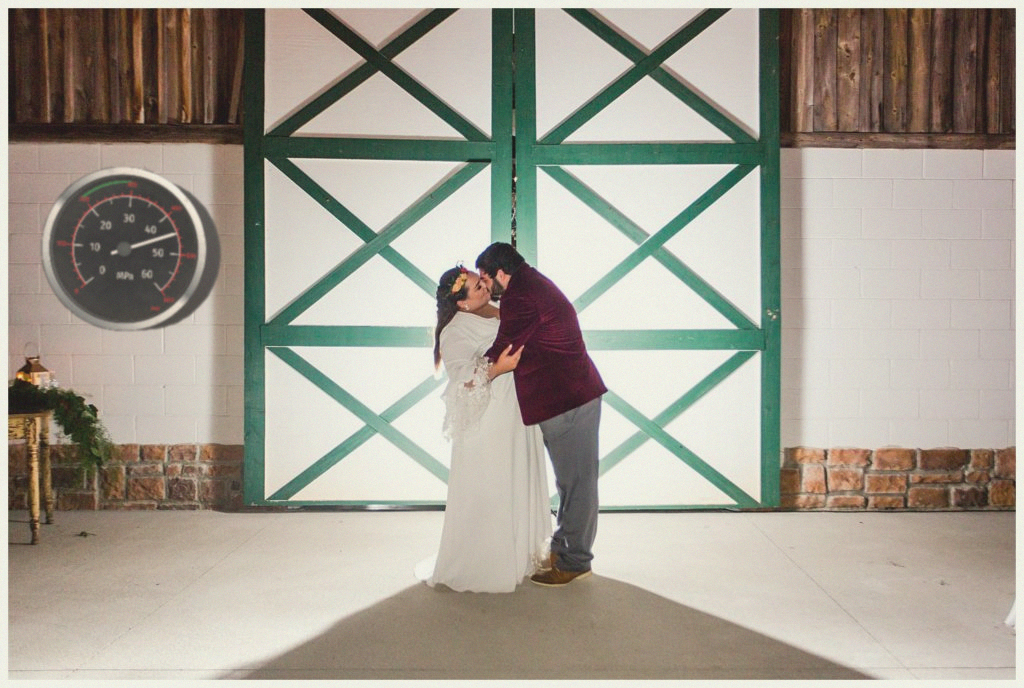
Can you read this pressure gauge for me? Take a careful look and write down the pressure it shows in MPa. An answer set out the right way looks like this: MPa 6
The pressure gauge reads MPa 45
